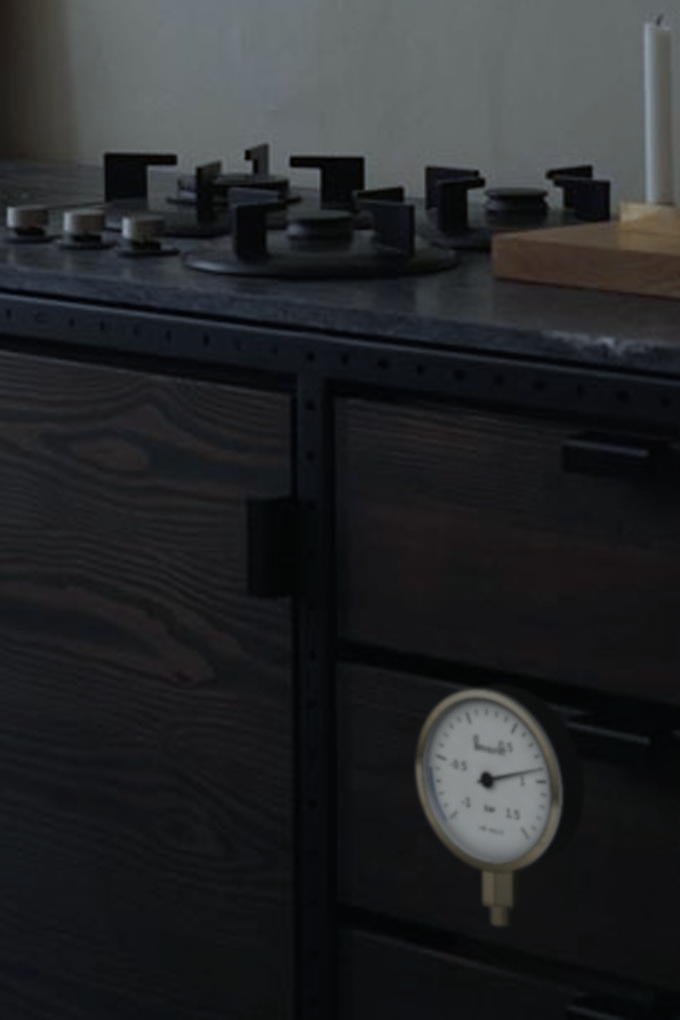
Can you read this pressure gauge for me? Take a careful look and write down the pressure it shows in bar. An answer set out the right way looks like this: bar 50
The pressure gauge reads bar 0.9
